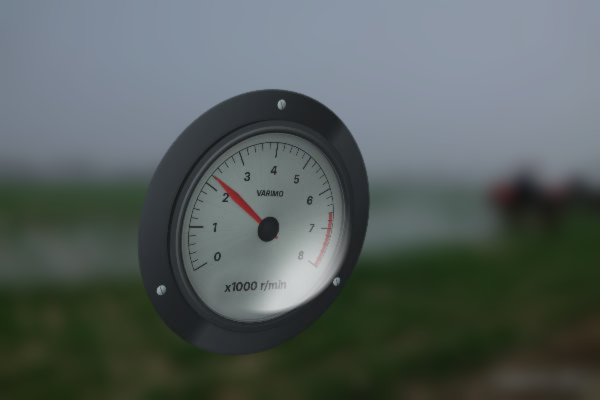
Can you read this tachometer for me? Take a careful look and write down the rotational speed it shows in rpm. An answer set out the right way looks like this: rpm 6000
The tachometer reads rpm 2200
